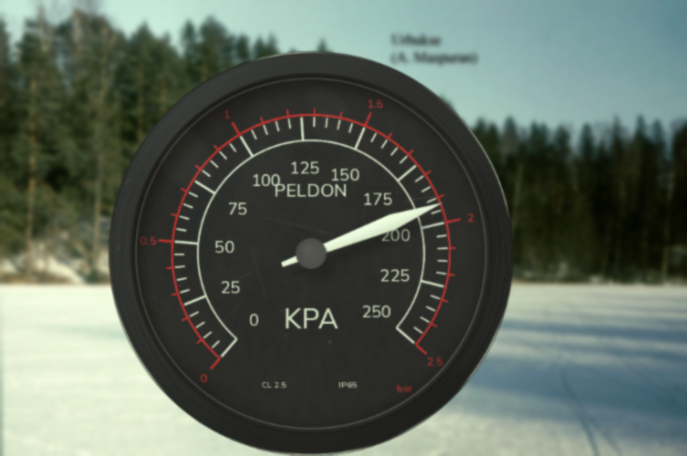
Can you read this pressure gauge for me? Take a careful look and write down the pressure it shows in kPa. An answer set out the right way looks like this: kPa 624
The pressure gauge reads kPa 192.5
